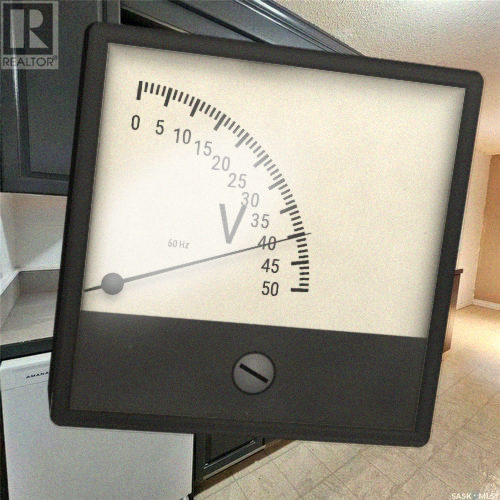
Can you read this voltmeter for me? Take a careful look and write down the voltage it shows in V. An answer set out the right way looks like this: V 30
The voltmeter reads V 40
